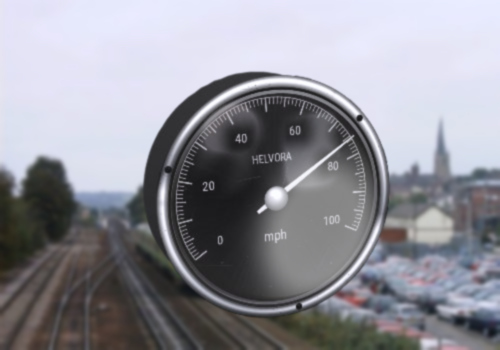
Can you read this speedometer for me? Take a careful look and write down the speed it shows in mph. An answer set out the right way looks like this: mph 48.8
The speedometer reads mph 75
